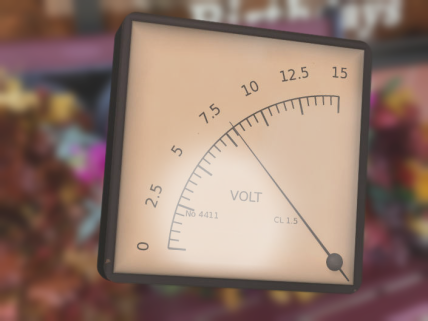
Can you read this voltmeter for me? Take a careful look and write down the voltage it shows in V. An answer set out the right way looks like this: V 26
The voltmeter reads V 8
